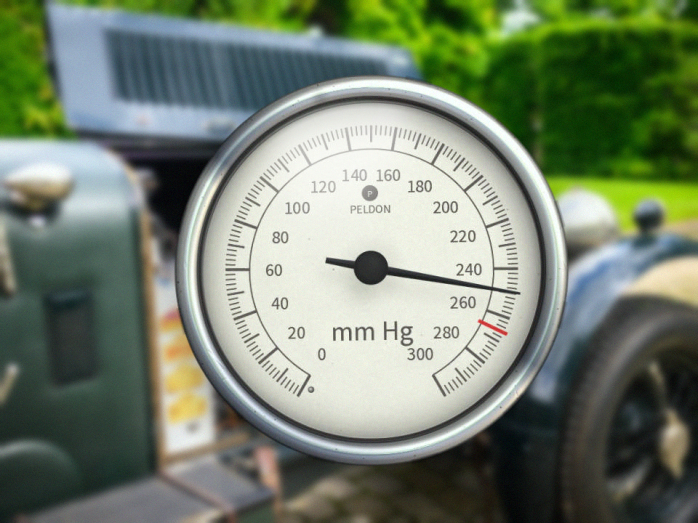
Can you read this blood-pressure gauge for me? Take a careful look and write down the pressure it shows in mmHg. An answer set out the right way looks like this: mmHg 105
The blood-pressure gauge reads mmHg 250
